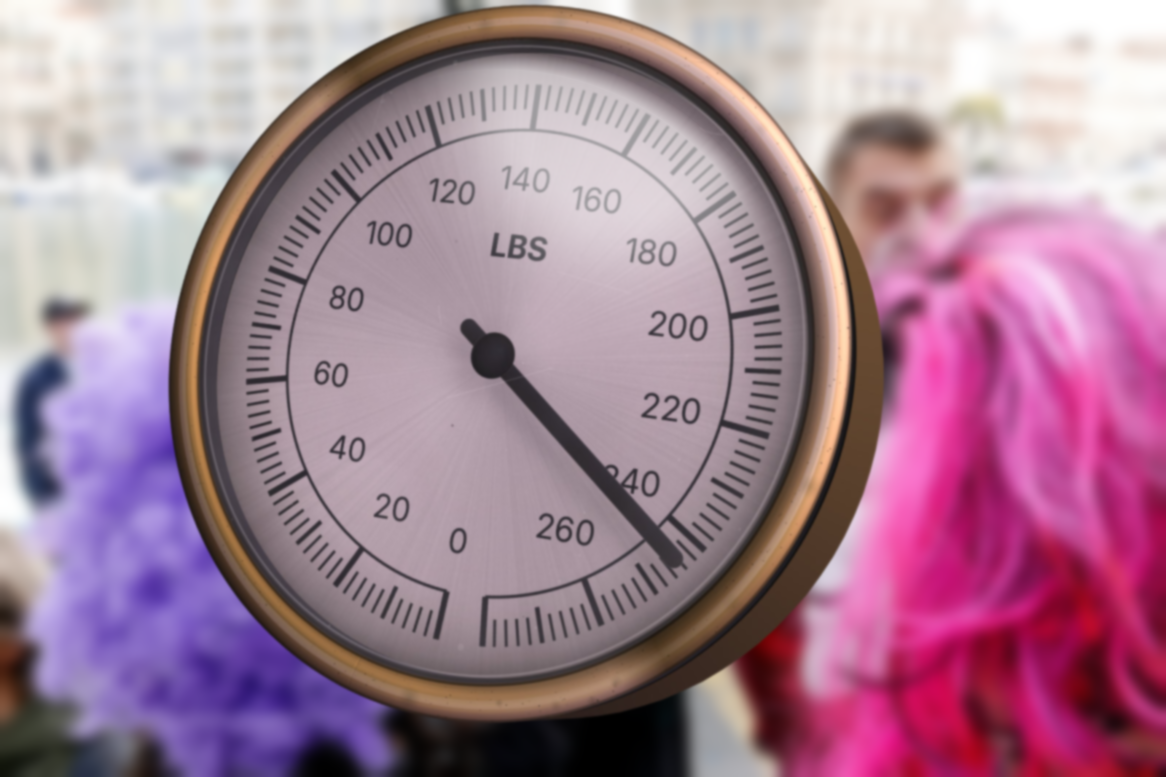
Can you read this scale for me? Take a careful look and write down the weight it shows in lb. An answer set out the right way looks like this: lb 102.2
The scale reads lb 244
